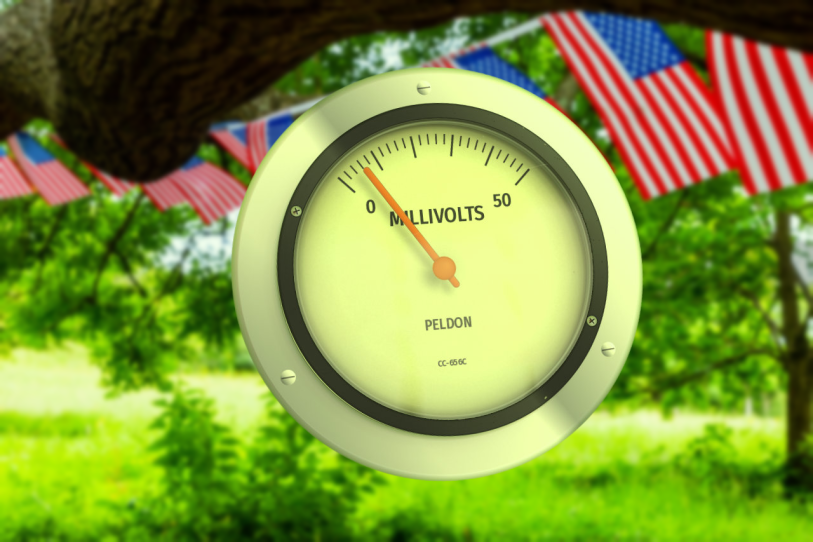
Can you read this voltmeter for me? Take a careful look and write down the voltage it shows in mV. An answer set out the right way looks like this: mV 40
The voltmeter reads mV 6
